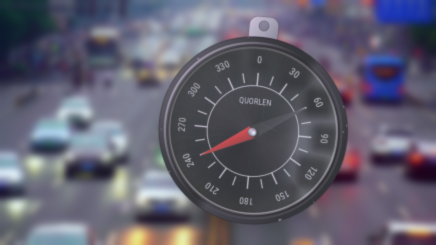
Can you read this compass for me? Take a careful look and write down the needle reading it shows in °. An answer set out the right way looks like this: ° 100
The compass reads ° 240
